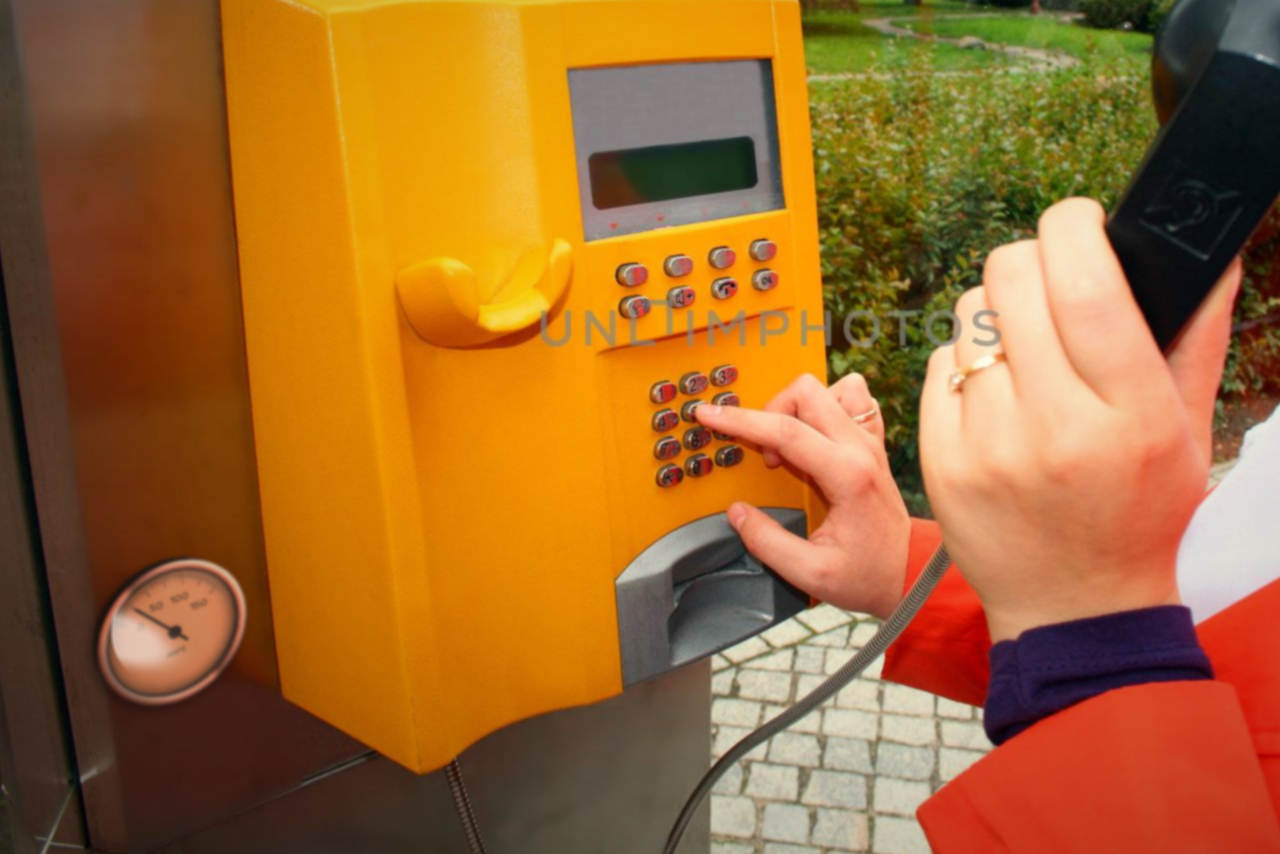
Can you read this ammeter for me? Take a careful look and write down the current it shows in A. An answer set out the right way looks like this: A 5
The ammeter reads A 25
